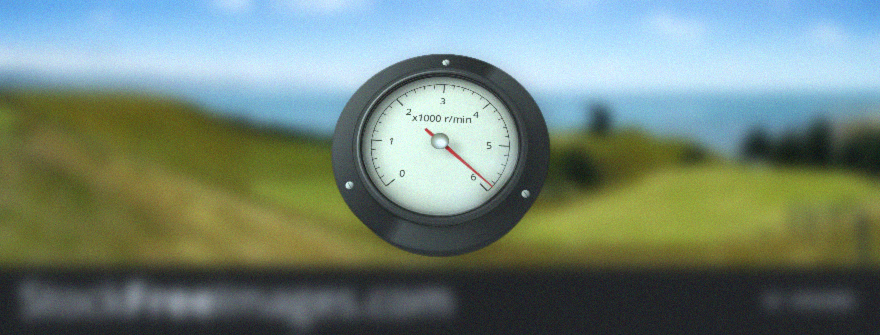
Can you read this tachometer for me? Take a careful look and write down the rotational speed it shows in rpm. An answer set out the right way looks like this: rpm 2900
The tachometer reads rpm 5900
